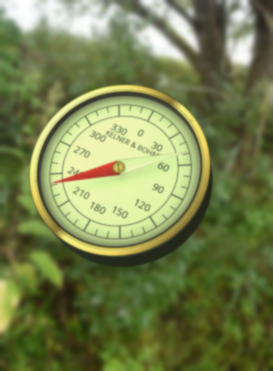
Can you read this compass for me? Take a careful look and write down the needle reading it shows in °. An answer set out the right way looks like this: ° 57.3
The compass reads ° 230
